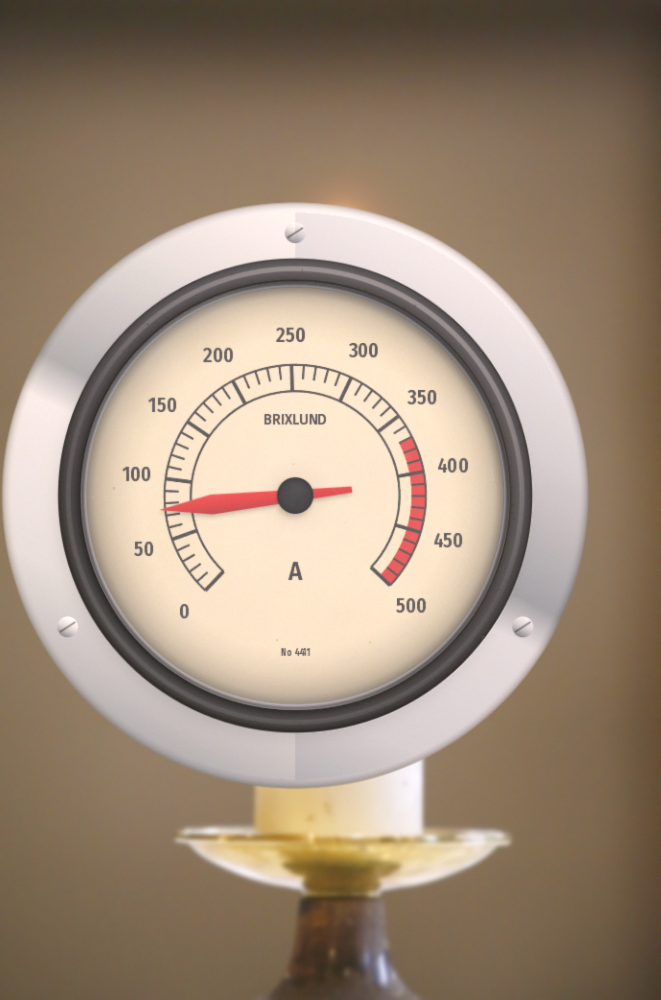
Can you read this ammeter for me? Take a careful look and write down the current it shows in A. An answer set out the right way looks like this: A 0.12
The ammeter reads A 75
